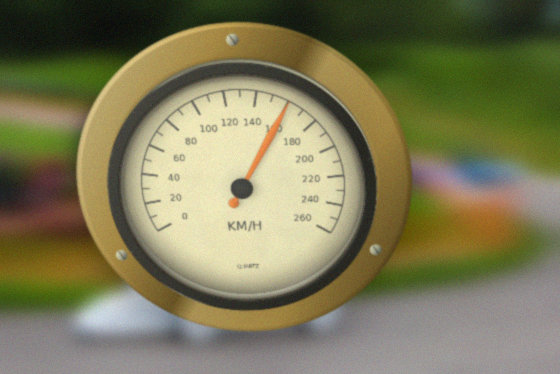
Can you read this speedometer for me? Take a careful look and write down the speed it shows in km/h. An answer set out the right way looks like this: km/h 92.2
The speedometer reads km/h 160
